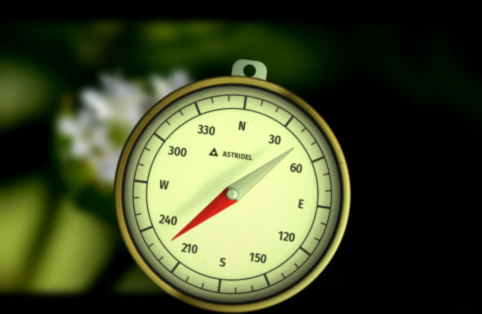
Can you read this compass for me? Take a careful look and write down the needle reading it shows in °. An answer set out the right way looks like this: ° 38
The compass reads ° 225
